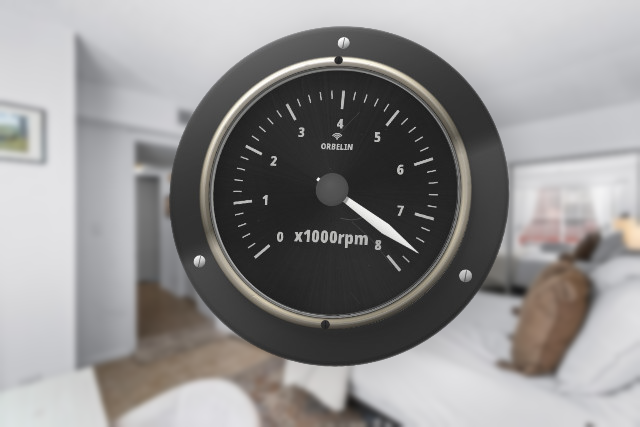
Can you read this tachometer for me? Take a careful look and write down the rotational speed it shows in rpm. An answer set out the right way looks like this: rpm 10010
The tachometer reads rpm 7600
